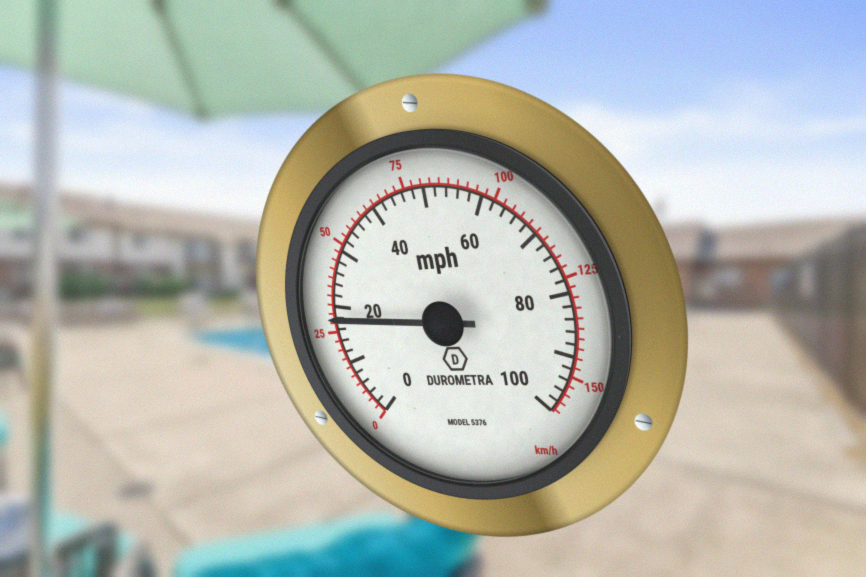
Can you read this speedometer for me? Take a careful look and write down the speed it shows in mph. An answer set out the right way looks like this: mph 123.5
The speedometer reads mph 18
